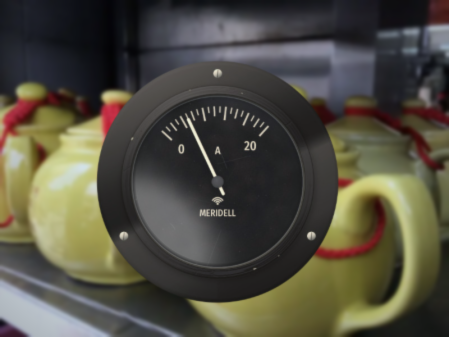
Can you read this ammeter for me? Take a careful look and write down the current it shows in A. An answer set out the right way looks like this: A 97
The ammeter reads A 5
